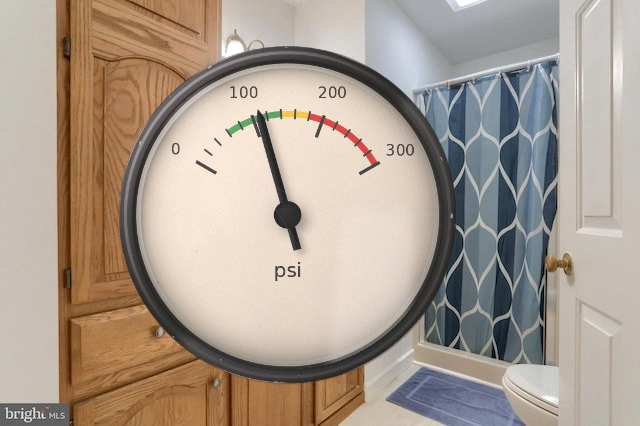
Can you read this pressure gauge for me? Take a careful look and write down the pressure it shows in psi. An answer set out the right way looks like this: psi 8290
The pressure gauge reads psi 110
